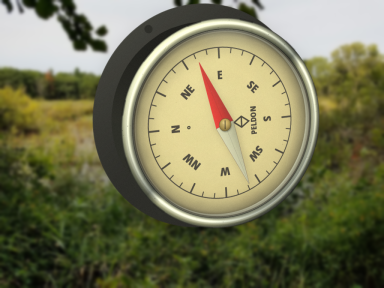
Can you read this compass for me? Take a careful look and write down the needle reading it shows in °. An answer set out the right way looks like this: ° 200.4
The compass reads ° 70
